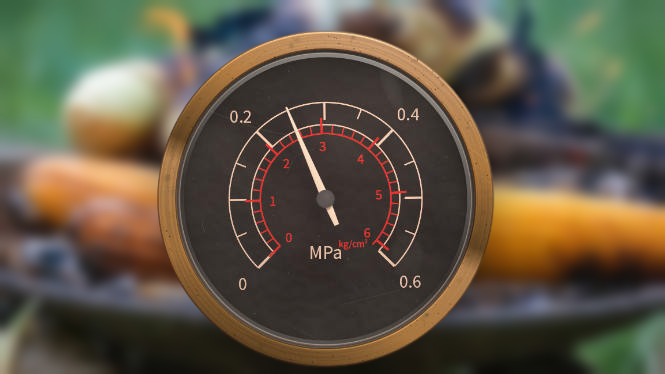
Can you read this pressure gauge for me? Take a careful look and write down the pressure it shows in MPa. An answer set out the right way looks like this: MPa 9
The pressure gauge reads MPa 0.25
